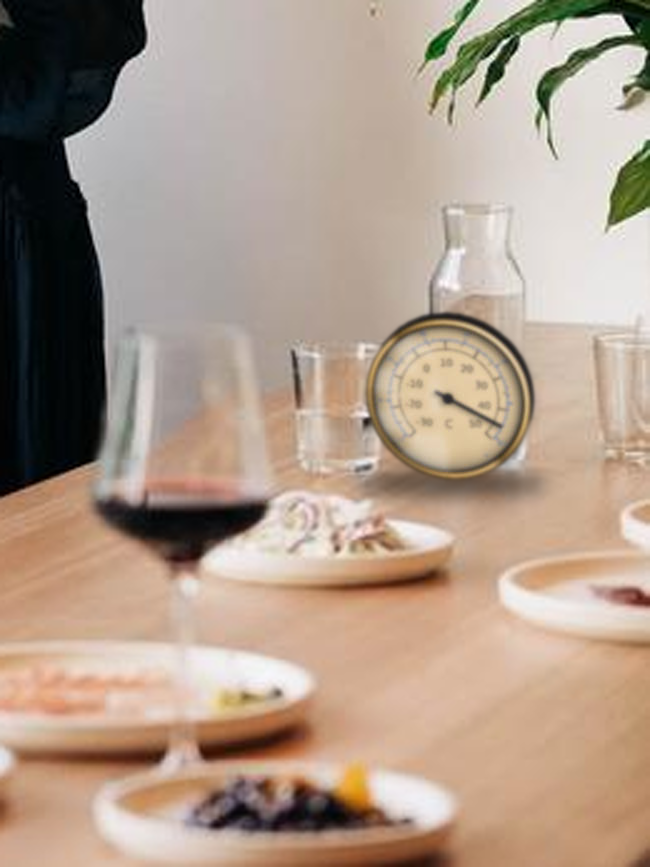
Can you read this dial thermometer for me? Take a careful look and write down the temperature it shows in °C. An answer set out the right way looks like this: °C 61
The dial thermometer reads °C 45
